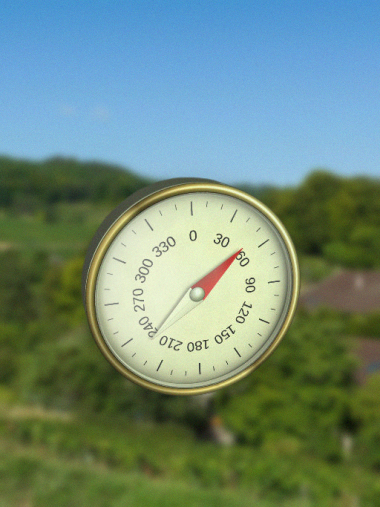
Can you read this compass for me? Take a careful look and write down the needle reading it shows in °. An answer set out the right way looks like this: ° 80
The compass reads ° 50
